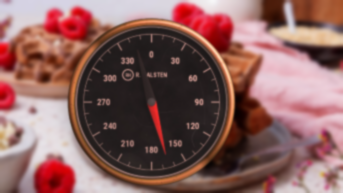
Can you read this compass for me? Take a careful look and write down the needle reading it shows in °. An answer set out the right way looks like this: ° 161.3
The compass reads ° 165
